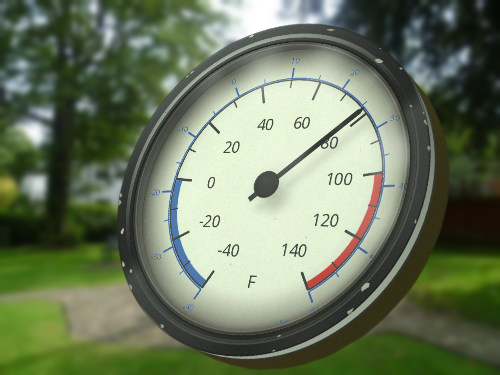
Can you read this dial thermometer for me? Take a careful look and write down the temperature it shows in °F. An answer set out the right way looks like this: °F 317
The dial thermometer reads °F 80
